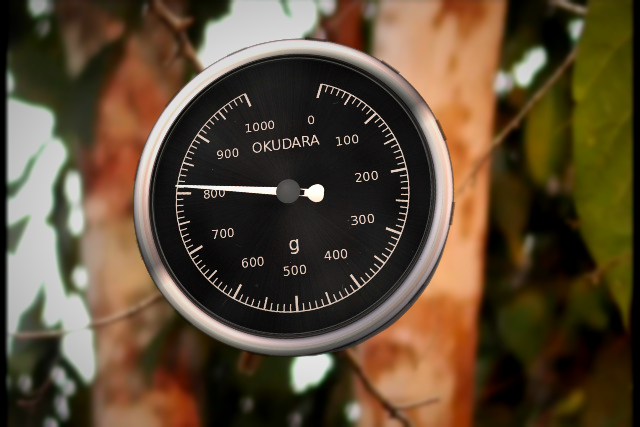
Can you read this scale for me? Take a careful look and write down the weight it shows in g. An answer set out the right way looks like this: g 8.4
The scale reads g 810
